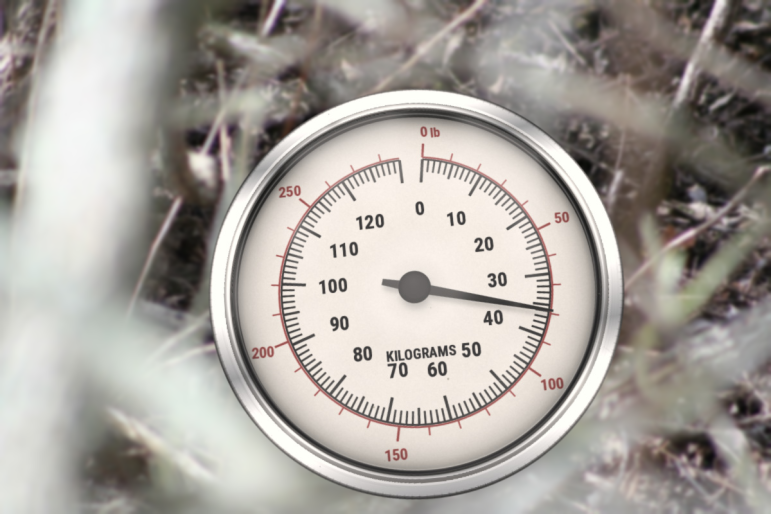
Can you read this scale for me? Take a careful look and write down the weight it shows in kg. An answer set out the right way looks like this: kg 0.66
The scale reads kg 36
